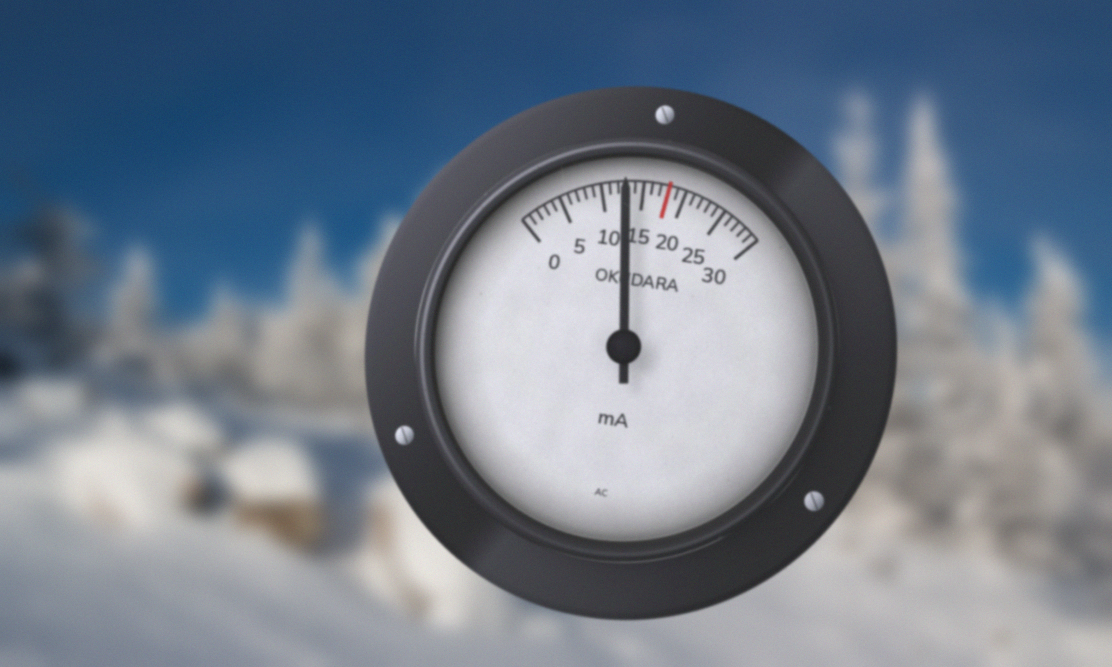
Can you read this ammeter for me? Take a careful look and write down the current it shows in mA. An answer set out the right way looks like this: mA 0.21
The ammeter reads mA 13
